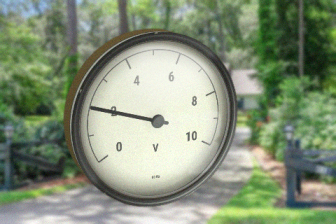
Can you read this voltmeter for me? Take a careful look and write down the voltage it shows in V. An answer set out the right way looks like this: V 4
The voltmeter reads V 2
